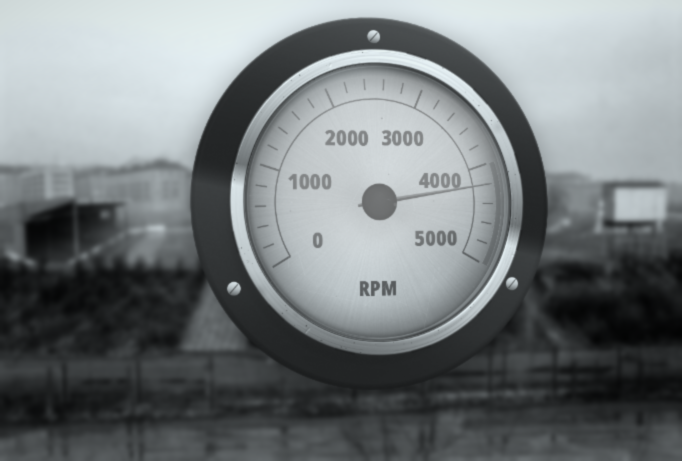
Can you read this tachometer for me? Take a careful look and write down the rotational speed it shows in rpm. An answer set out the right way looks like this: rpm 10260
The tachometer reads rpm 4200
